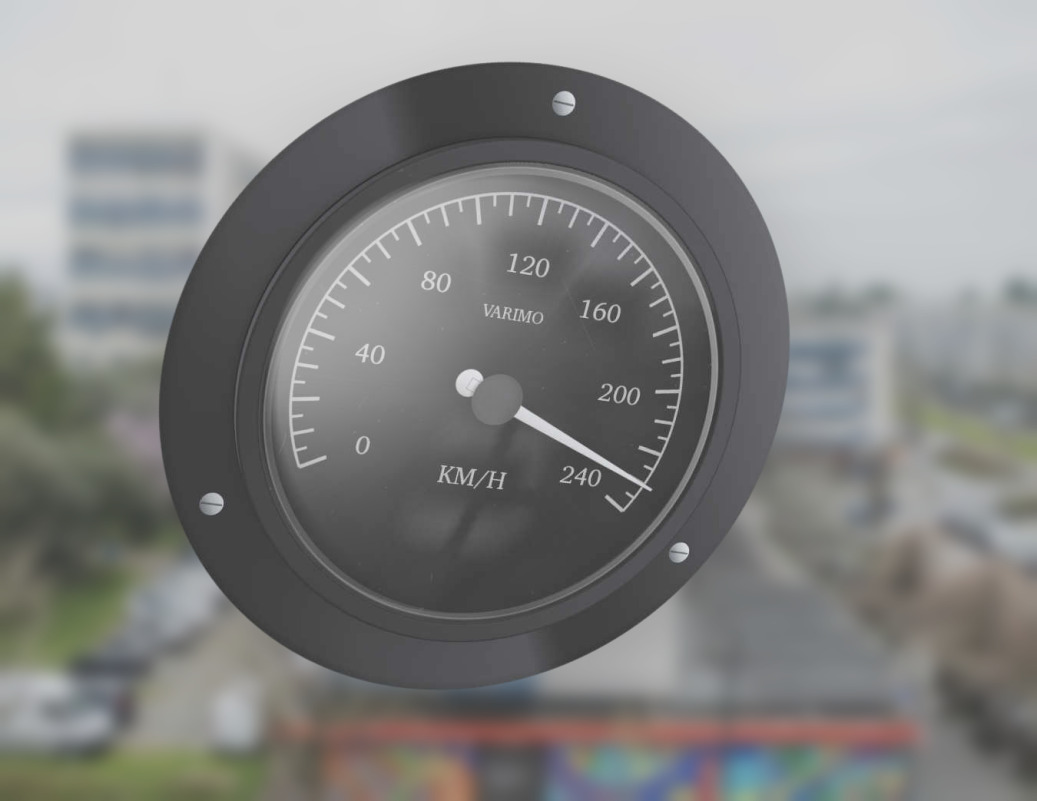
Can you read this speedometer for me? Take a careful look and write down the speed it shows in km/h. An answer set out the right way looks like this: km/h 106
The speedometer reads km/h 230
